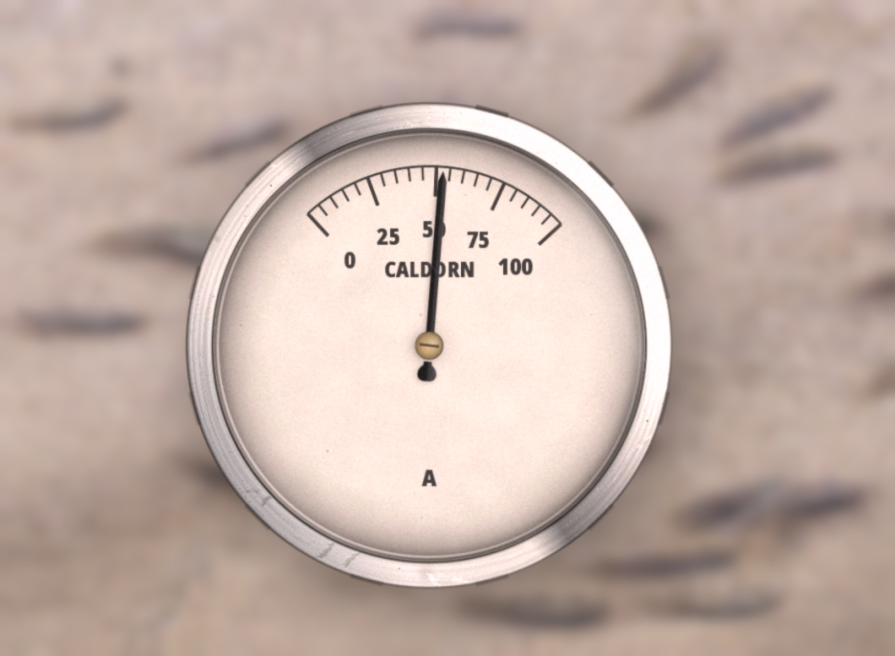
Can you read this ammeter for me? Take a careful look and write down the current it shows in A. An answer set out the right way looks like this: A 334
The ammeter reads A 52.5
